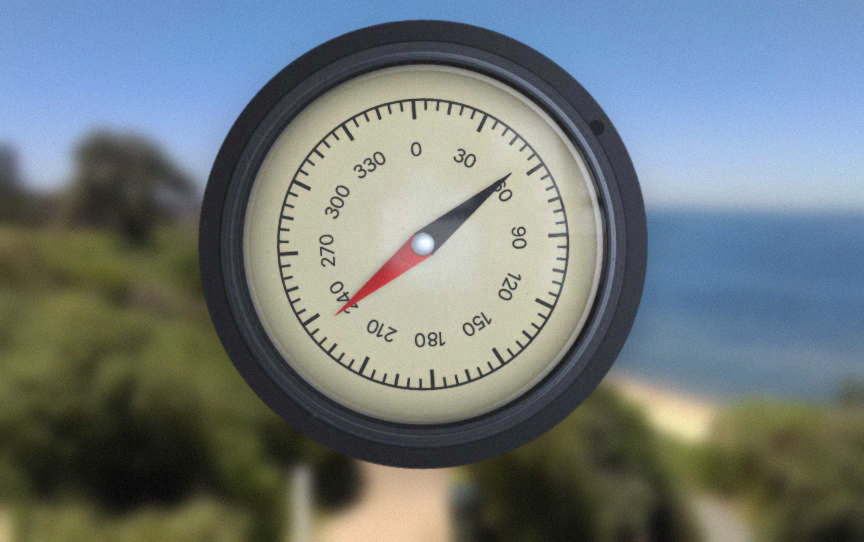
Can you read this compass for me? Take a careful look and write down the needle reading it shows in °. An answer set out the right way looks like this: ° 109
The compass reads ° 235
